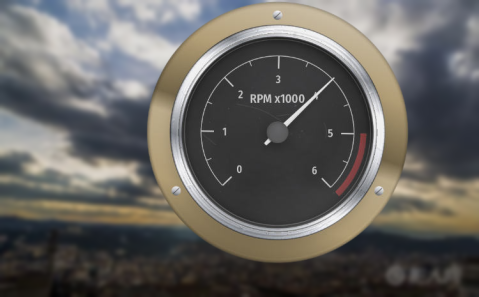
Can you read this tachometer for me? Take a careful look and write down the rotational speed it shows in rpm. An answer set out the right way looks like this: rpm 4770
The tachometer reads rpm 4000
